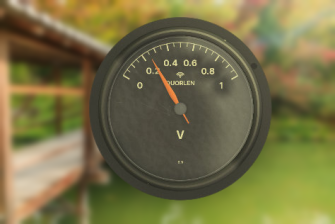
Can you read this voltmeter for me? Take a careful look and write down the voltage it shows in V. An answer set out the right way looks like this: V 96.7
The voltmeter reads V 0.25
